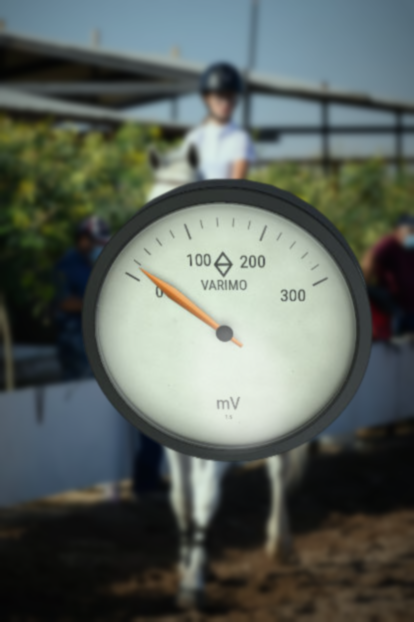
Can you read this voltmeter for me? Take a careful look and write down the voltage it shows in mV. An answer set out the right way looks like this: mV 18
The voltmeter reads mV 20
